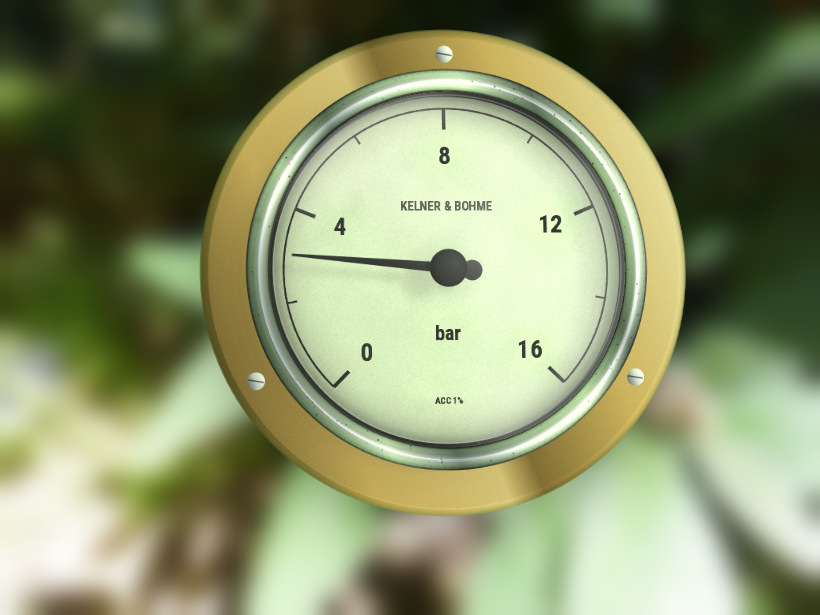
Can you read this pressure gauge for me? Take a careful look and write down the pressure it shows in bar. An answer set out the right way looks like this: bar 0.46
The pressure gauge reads bar 3
